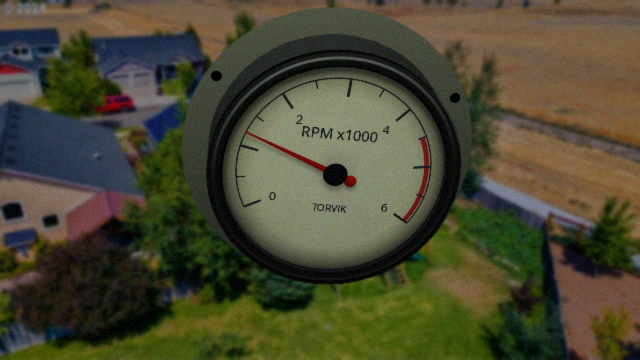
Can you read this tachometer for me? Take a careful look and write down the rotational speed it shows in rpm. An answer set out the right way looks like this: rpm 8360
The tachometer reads rpm 1250
